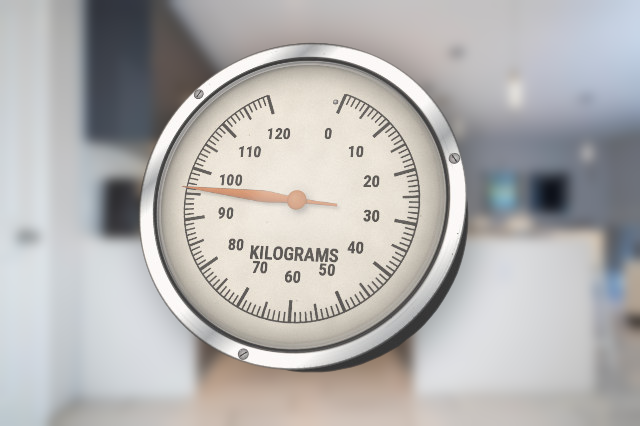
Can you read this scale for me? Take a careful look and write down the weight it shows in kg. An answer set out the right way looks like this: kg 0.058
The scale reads kg 96
